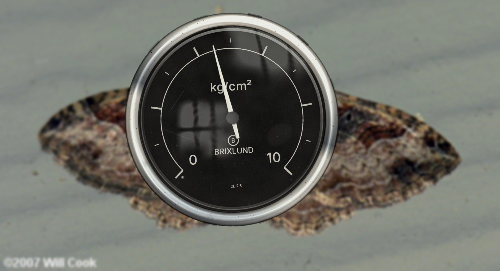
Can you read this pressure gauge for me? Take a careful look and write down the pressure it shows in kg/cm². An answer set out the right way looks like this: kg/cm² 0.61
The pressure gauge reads kg/cm² 4.5
